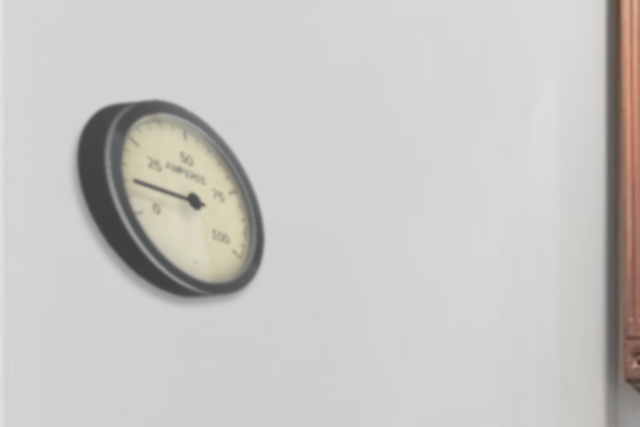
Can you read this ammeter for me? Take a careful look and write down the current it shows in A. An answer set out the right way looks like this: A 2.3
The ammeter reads A 10
